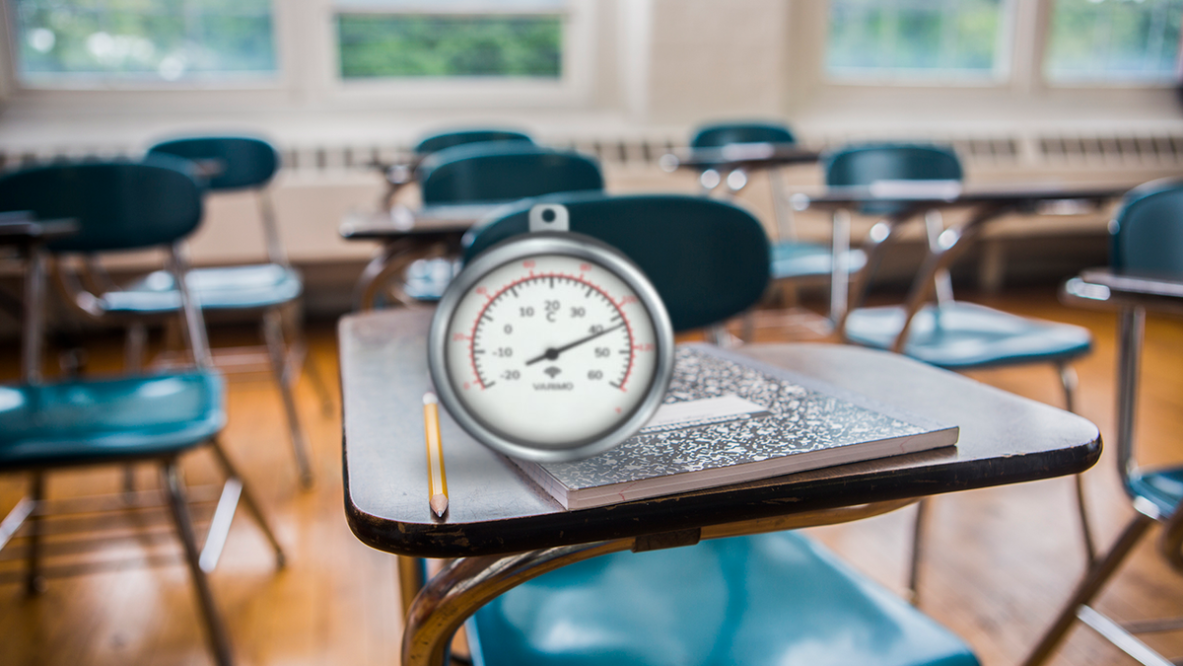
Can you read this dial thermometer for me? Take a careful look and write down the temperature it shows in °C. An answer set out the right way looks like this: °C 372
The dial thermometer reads °C 42
